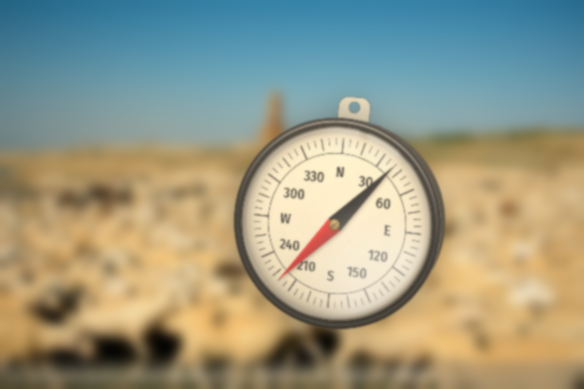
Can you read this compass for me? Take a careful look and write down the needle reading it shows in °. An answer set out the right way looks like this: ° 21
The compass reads ° 220
